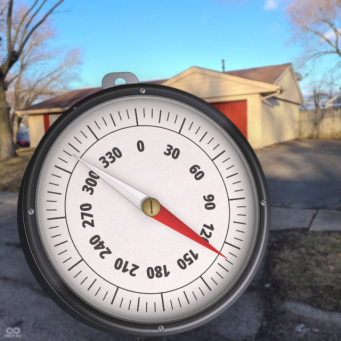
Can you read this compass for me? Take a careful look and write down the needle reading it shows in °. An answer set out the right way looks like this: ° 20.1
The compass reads ° 130
